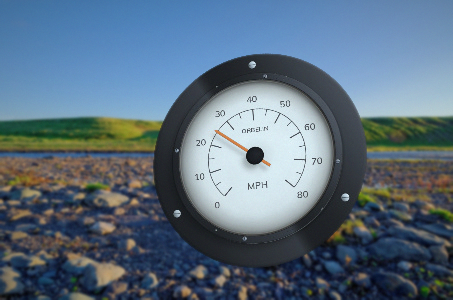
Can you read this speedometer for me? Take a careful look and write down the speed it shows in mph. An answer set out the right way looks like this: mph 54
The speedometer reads mph 25
